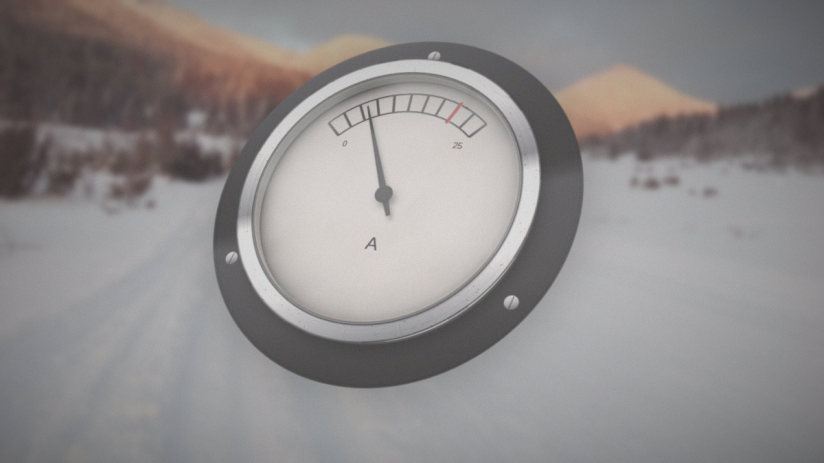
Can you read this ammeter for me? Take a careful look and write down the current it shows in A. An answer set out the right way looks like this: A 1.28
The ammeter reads A 6.25
